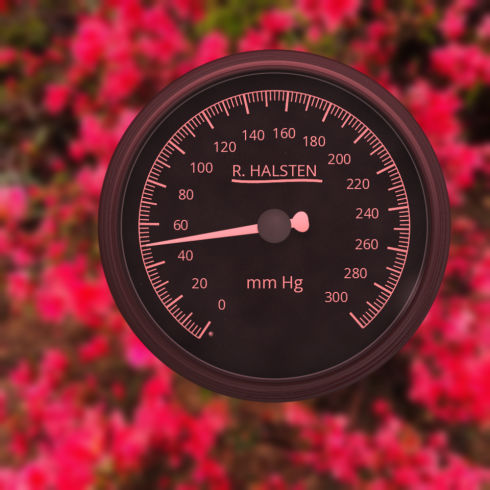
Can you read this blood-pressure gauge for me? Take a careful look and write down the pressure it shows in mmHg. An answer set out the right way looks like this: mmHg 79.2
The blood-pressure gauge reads mmHg 50
